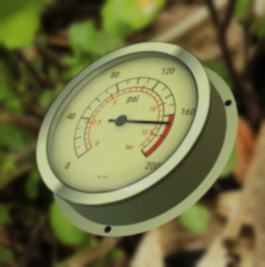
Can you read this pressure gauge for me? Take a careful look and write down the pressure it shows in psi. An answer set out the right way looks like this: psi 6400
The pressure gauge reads psi 170
